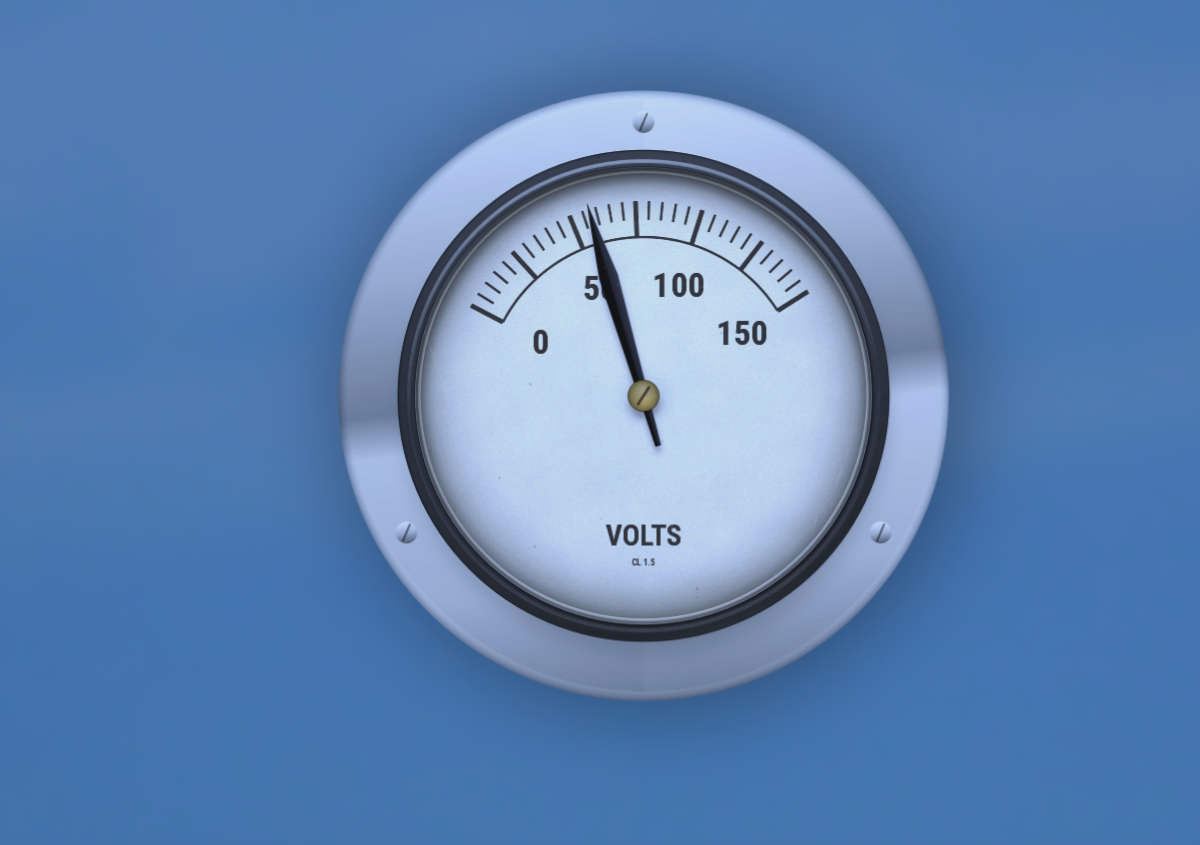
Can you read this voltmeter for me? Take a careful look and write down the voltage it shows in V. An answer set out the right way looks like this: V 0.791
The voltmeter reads V 57.5
